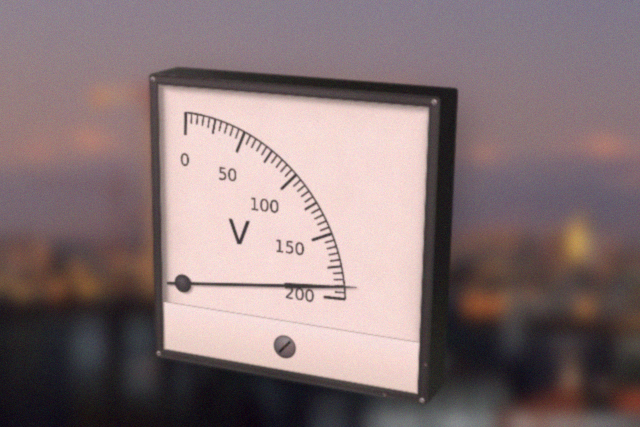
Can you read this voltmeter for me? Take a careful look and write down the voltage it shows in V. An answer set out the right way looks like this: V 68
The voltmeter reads V 190
